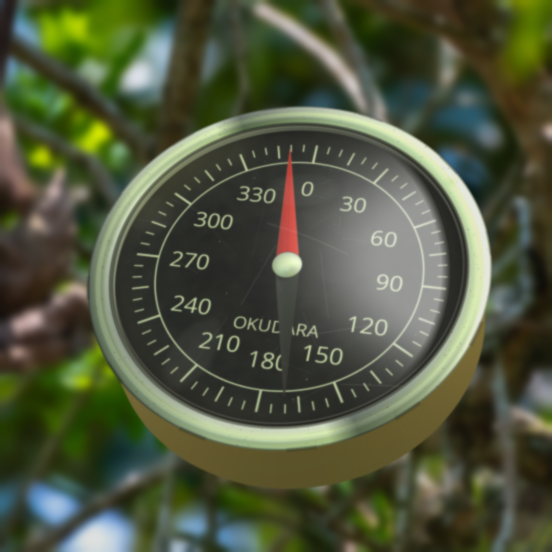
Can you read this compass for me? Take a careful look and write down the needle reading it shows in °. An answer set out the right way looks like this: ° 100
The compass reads ° 350
